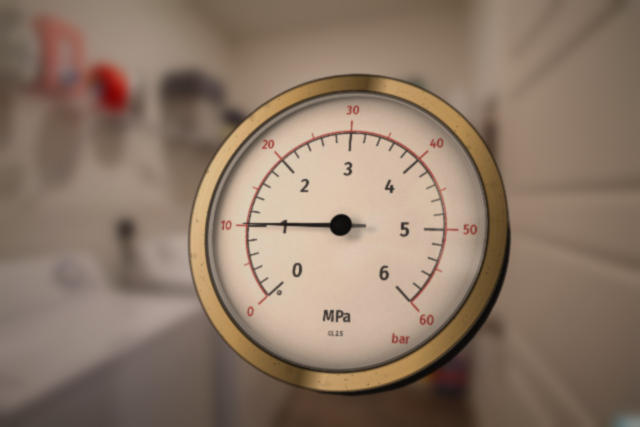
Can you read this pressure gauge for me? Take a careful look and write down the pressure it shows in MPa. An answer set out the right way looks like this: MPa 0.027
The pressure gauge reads MPa 1
